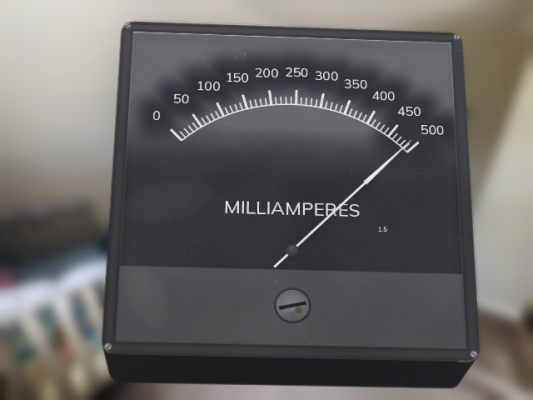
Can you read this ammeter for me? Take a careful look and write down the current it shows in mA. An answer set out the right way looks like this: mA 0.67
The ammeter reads mA 490
